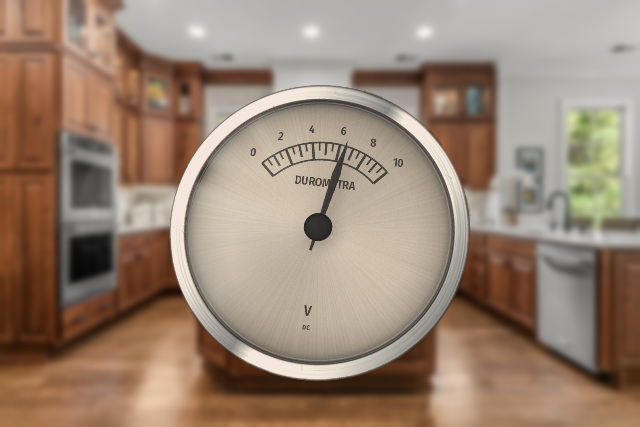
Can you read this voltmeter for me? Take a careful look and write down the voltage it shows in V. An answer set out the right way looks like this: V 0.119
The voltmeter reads V 6.5
